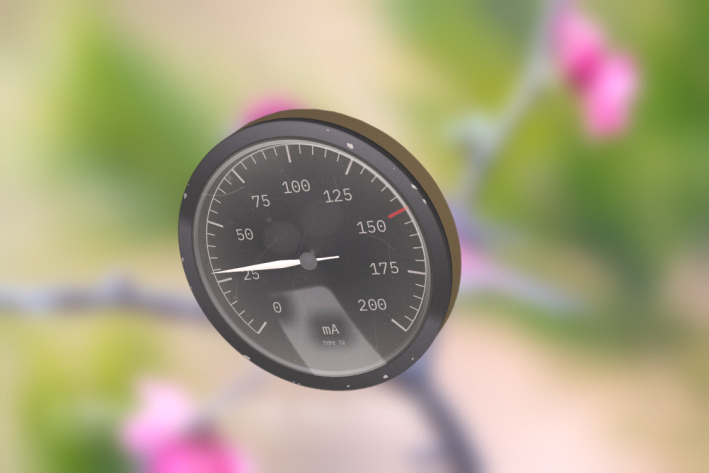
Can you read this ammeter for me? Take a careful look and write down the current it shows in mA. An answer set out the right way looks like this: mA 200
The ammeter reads mA 30
